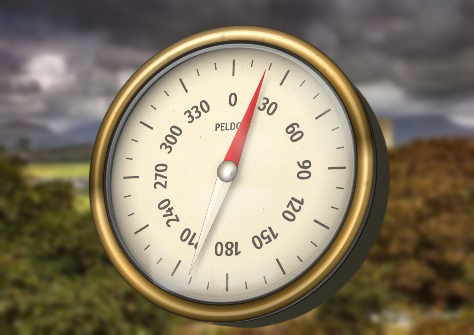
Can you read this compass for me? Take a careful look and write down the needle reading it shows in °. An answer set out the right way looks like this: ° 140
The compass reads ° 20
